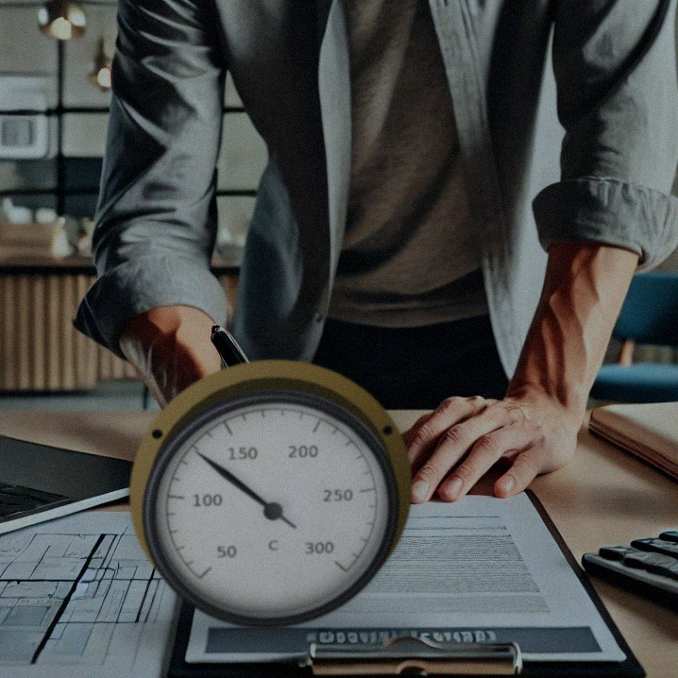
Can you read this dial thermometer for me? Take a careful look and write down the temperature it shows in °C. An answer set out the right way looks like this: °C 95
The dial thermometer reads °C 130
